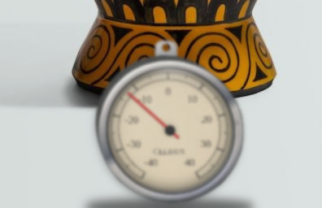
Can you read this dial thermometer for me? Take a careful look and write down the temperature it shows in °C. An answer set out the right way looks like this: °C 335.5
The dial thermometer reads °C -12.5
